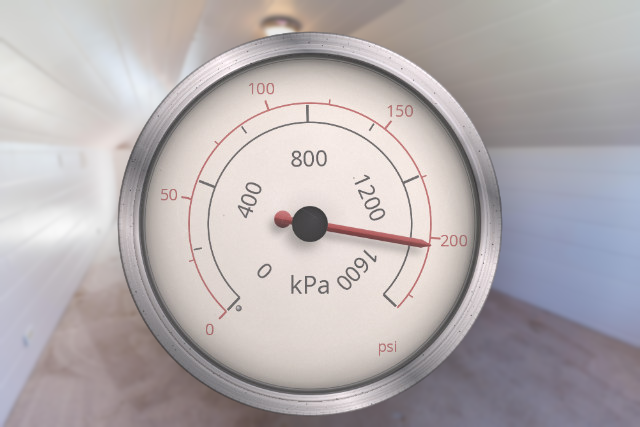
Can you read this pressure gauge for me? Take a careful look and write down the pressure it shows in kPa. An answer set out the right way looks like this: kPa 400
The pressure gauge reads kPa 1400
